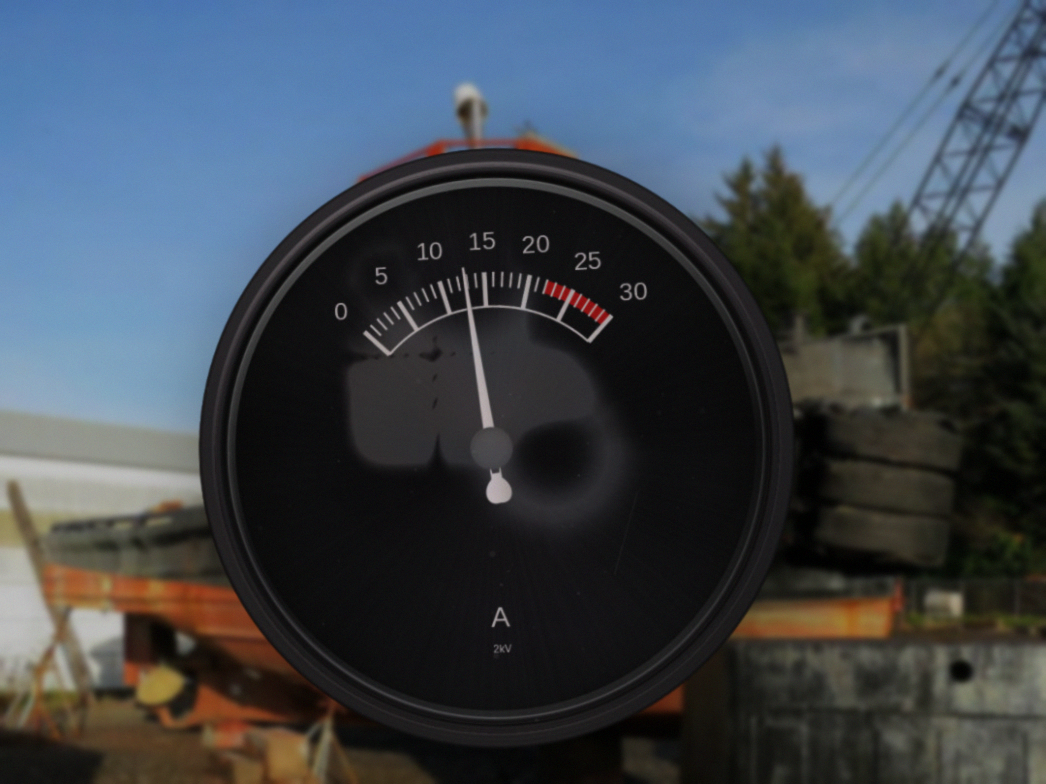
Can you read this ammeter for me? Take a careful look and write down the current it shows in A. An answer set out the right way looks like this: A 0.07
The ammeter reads A 13
